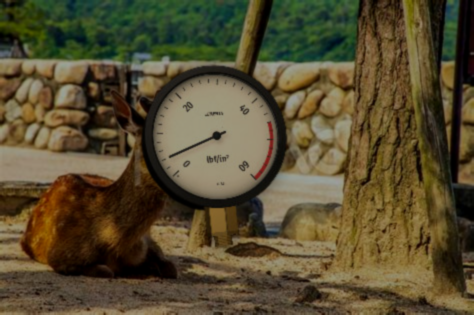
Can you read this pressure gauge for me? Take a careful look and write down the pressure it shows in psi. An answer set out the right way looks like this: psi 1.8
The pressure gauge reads psi 4
